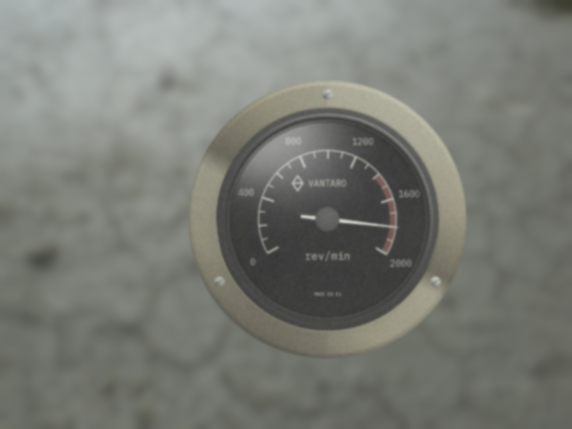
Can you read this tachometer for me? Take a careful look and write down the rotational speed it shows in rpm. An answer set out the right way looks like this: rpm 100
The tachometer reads rpm 1800
